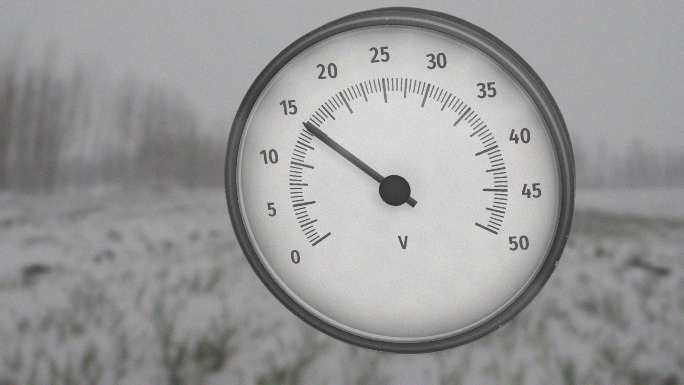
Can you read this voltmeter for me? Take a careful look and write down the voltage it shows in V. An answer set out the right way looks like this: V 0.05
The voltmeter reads V 15
